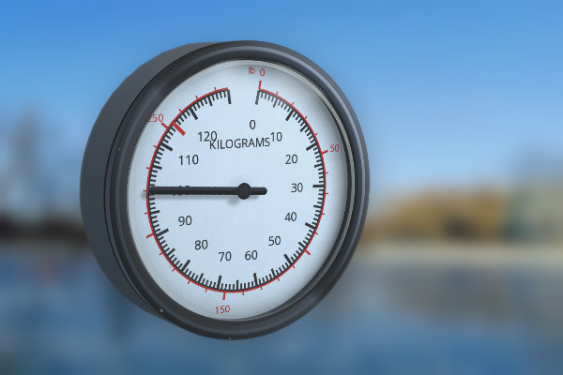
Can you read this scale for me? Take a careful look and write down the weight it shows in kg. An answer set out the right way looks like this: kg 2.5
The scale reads kg 100
